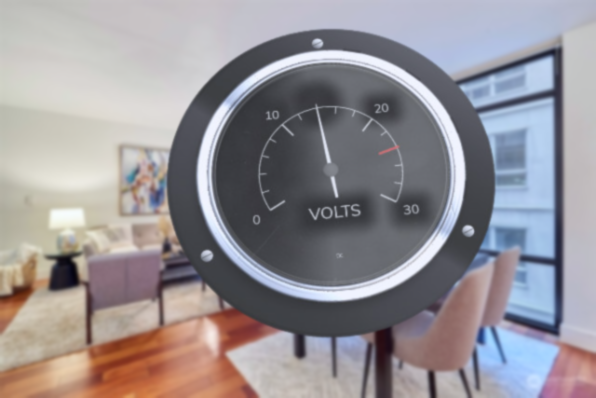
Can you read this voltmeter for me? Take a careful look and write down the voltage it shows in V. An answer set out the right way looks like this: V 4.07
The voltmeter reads V 14
